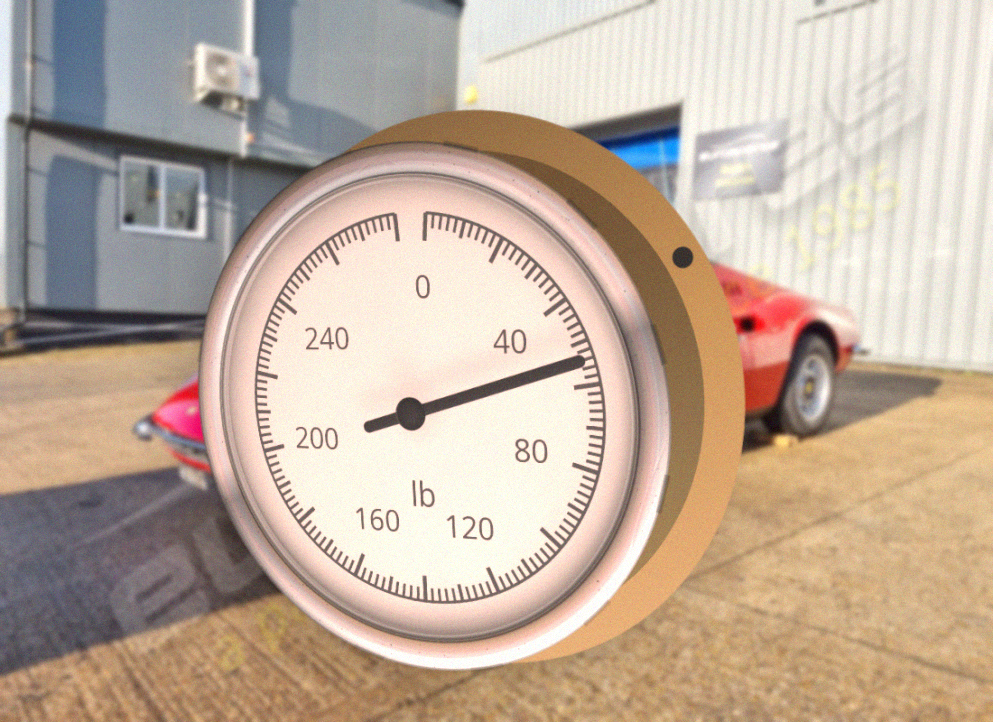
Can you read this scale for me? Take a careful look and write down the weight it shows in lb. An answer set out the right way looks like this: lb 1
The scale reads lb 54
